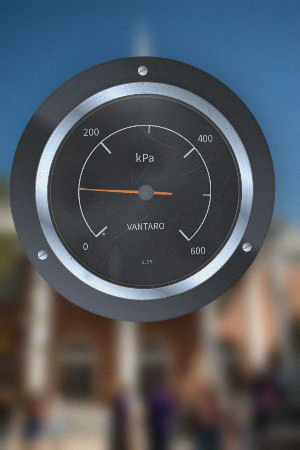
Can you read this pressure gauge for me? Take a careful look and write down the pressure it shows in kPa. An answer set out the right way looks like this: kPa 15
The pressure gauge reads kPa 100
